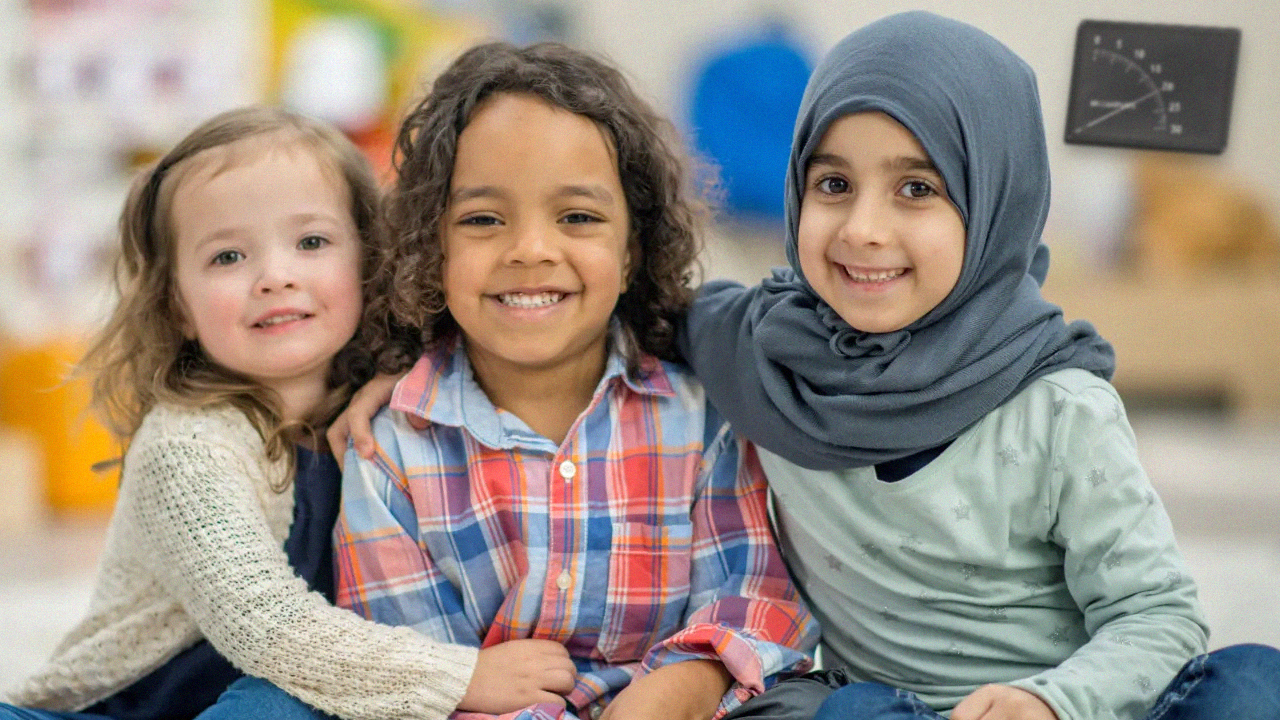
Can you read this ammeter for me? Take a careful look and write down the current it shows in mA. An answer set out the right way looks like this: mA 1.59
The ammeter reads mA 20
